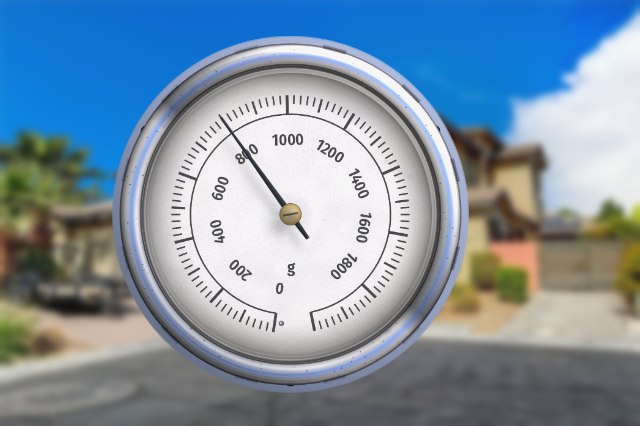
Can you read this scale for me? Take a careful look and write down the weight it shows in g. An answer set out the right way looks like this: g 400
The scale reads g 800
